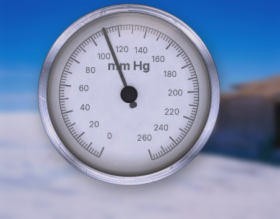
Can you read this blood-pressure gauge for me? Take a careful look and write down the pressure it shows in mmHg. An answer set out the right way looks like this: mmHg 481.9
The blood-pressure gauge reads mmHg 110
